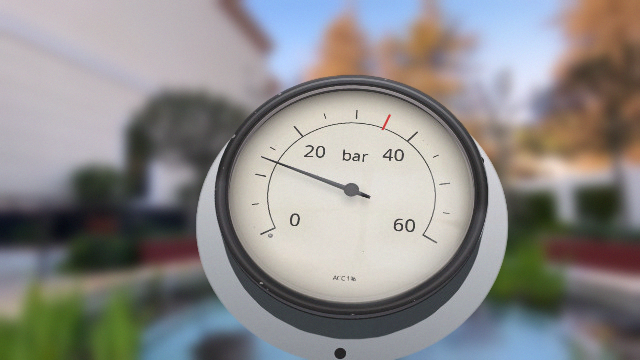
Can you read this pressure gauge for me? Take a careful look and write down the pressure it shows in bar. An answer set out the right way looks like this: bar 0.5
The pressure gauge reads bar 12.5
